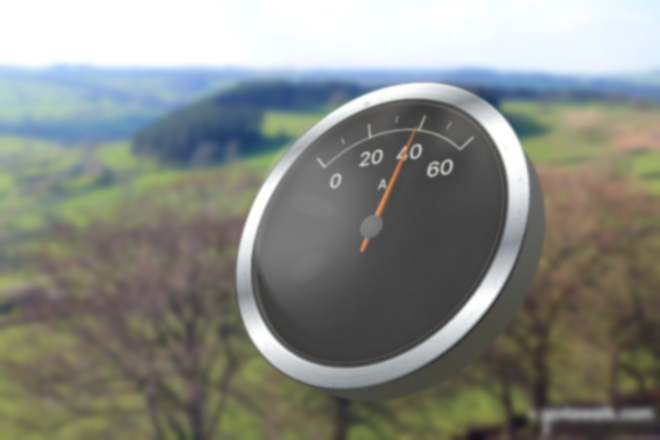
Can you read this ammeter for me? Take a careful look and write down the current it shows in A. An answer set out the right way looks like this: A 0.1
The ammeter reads A 40
